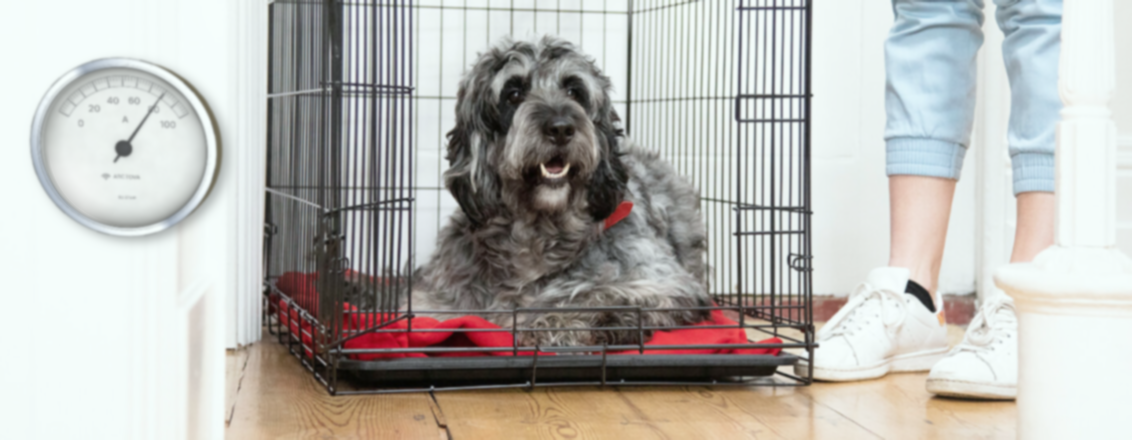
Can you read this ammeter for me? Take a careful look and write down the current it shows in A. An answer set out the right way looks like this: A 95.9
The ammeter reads A 80
